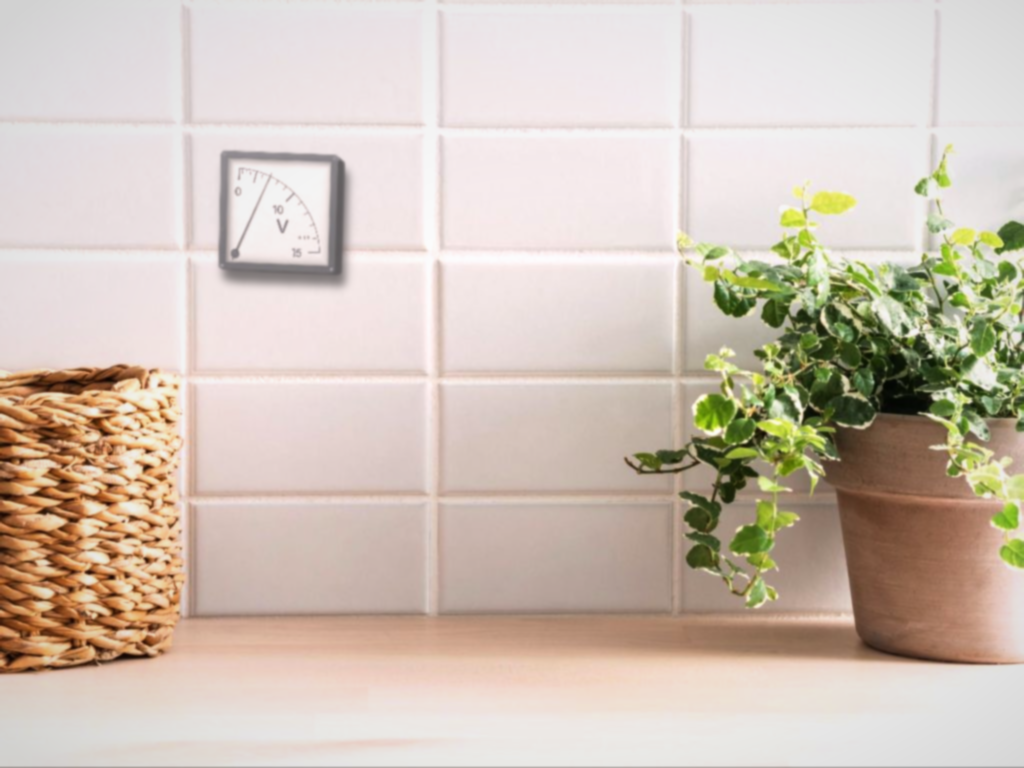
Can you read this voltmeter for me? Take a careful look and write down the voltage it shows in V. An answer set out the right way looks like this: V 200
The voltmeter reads V 7
